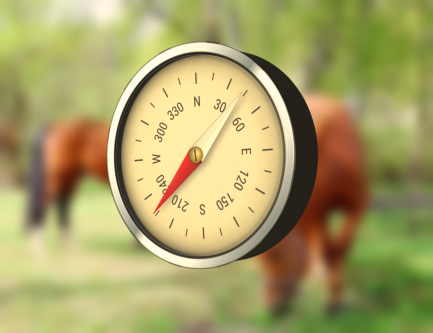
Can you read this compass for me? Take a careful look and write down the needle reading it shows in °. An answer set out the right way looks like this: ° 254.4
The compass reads ° 225
